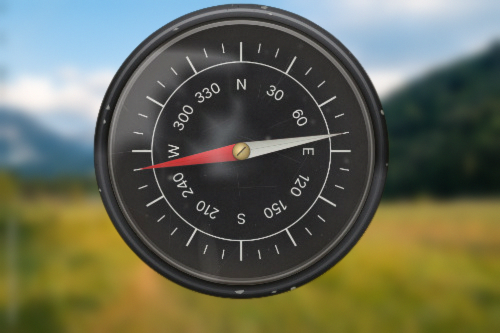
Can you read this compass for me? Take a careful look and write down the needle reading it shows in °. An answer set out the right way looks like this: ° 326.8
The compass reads ° 260
